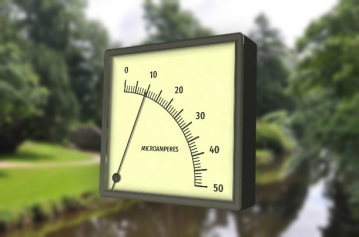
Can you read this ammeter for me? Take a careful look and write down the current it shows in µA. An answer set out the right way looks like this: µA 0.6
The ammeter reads µA 10
